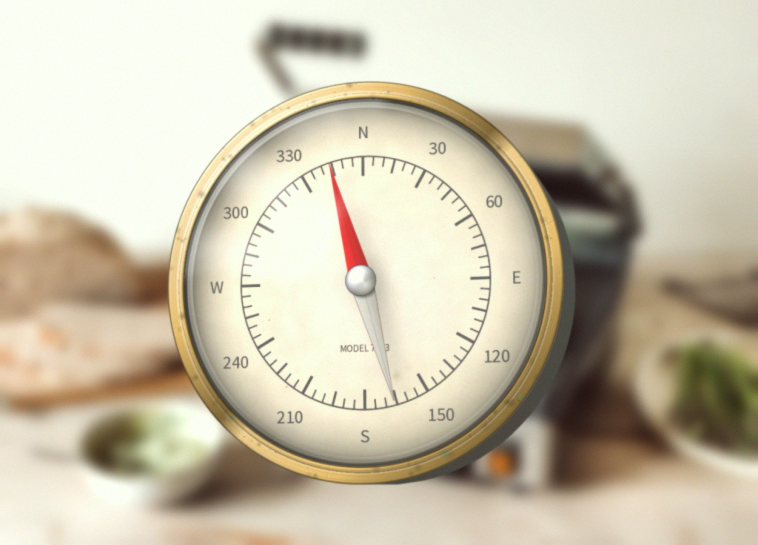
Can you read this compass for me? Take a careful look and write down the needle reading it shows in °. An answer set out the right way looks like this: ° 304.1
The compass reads ° 345
